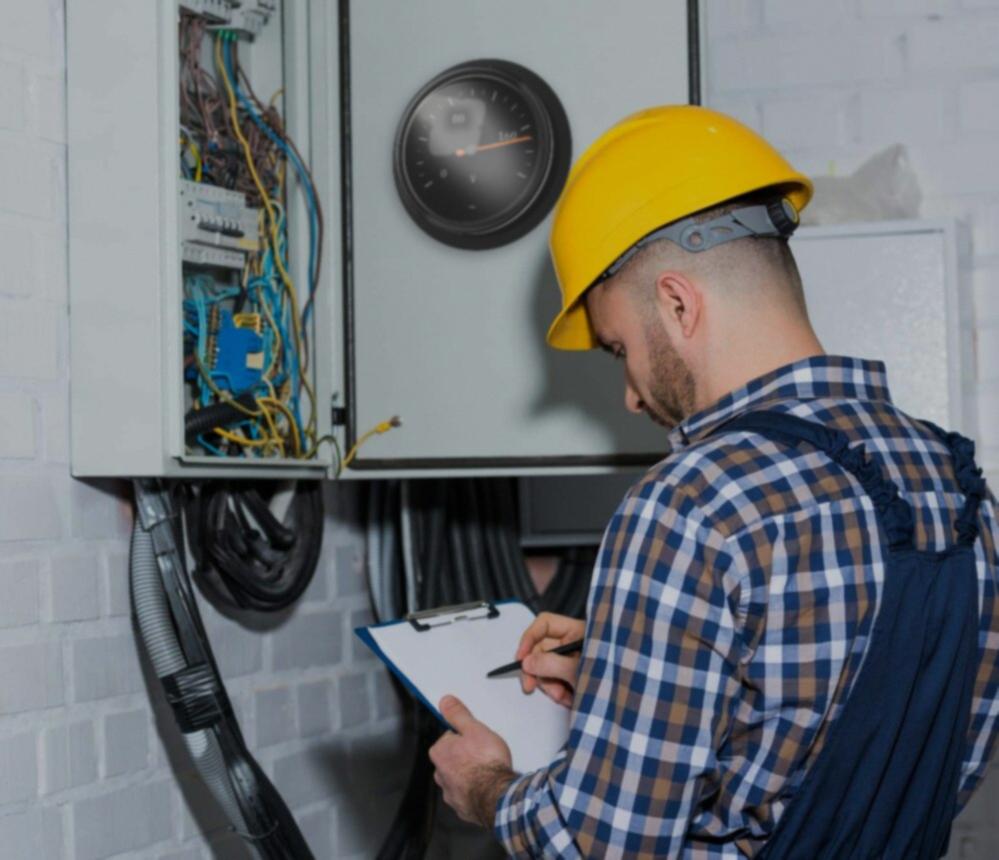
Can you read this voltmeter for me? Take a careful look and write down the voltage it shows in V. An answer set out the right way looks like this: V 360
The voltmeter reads V 170
